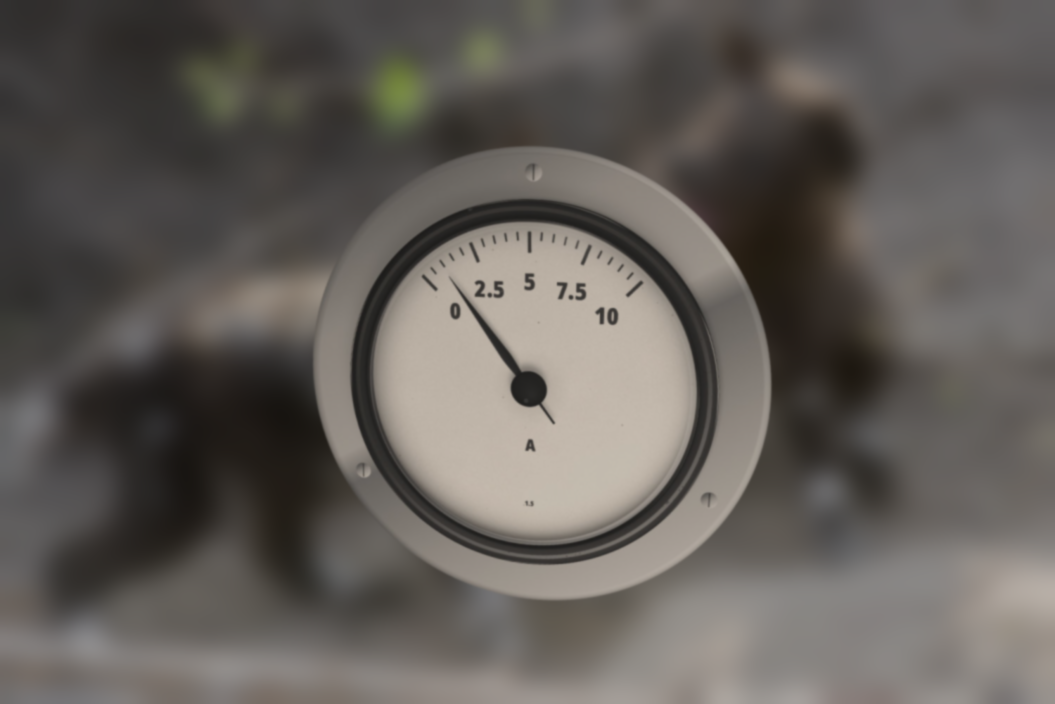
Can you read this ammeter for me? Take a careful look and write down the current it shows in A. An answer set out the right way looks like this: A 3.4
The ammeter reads A 1
